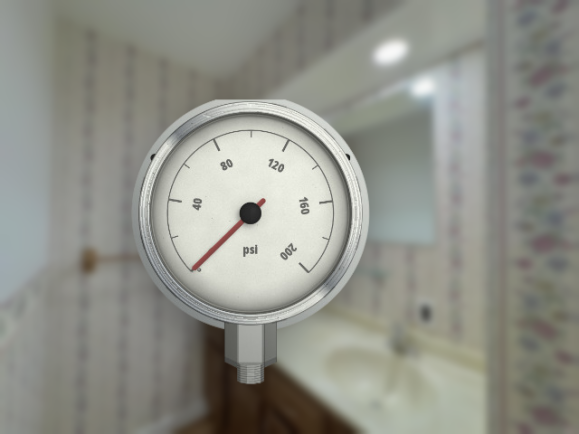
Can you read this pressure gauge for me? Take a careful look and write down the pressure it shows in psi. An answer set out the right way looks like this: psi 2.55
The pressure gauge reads psi 0
